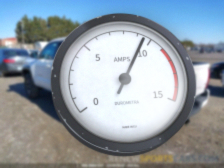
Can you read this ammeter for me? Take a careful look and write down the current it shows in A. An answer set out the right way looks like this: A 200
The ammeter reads A 9.5
